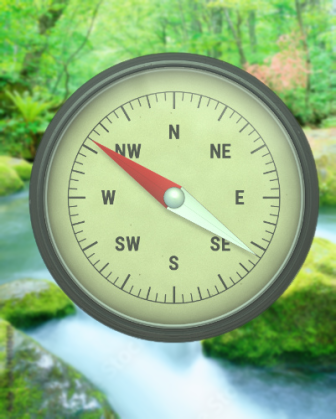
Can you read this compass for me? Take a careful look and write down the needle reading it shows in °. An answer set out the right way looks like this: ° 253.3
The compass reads ° 305
